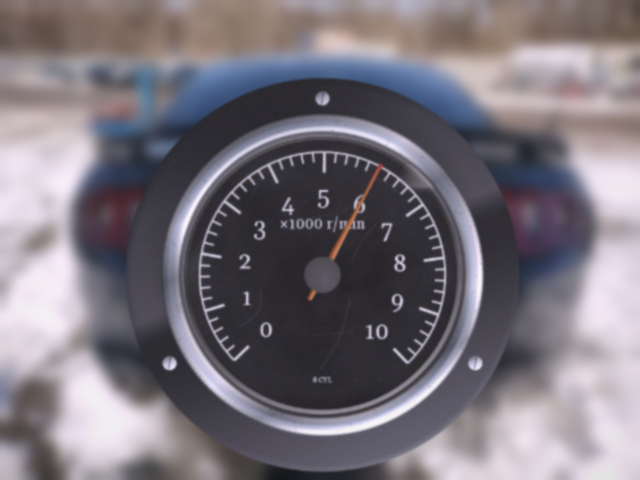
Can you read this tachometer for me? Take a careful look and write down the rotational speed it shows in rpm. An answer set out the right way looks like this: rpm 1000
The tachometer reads rpm 6000
